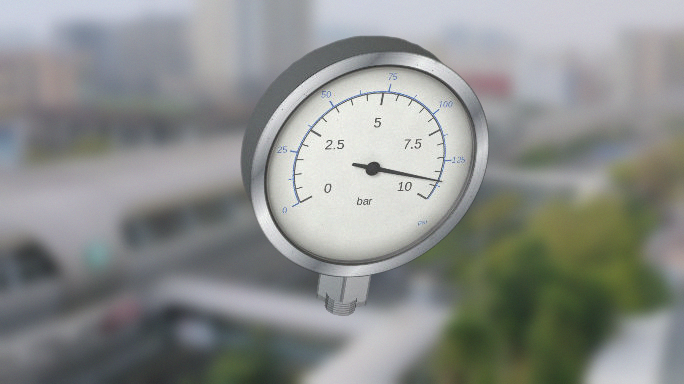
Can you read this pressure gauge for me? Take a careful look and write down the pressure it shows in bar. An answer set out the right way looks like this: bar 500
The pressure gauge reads bar 9.25
